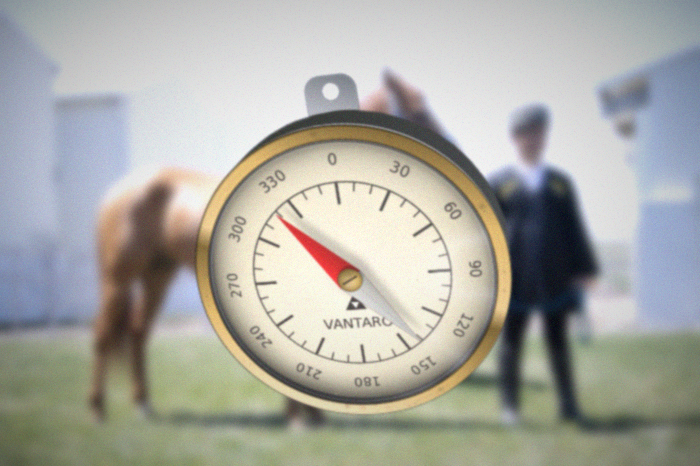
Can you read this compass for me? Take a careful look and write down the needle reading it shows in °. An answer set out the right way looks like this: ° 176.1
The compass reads ° 320
